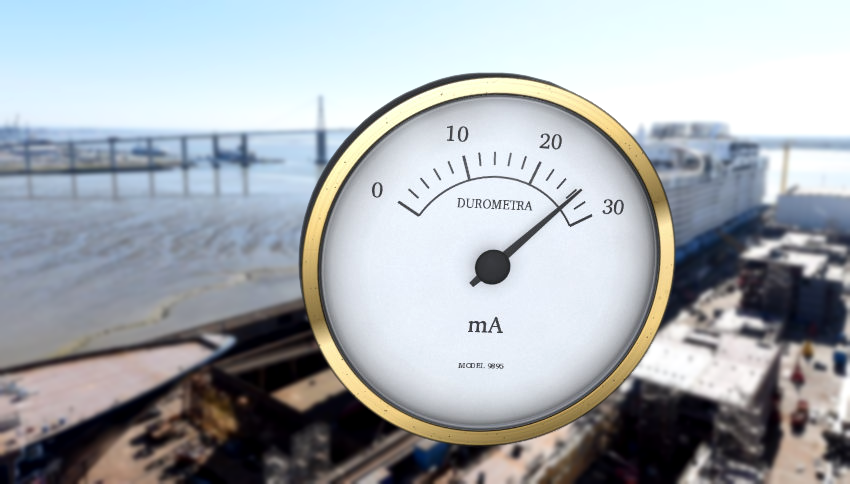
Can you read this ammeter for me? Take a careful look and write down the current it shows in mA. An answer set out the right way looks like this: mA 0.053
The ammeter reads mA 26
